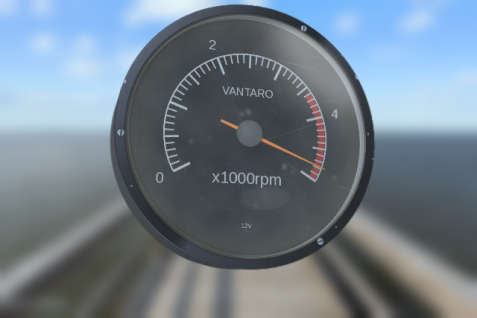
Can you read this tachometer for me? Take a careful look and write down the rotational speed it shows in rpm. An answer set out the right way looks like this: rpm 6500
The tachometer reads rpm 4800
